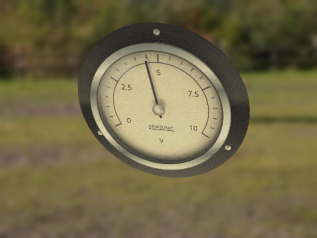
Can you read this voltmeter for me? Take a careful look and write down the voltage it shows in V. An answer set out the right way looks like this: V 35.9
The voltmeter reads V 4.5
